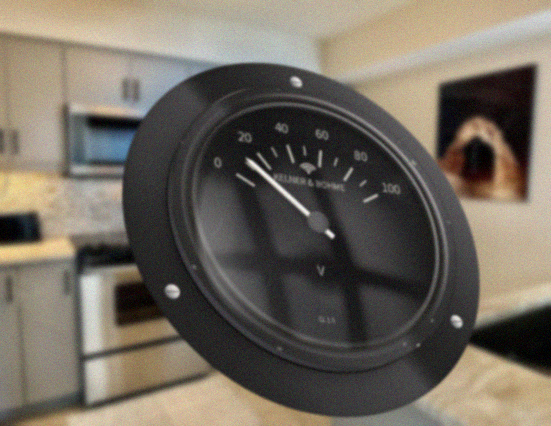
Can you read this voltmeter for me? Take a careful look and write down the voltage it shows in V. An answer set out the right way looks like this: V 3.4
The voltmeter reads V 10
